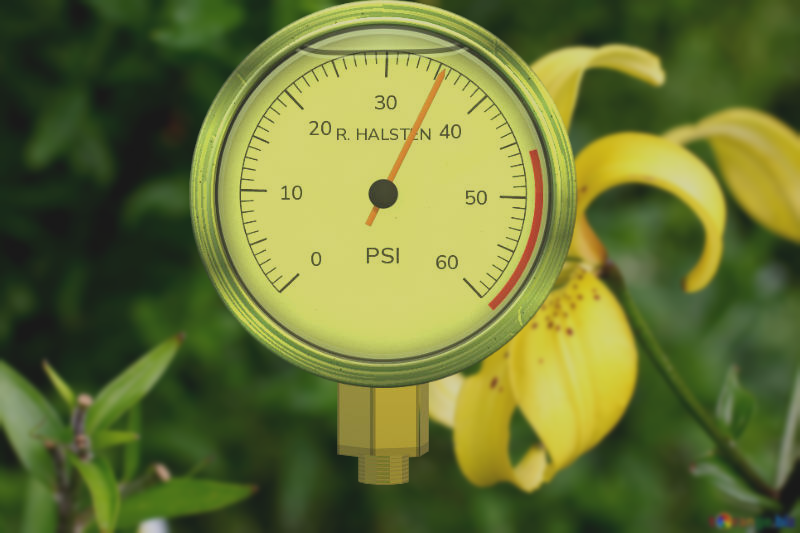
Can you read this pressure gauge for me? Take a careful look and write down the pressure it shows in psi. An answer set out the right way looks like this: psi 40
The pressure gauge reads psi 35.5
